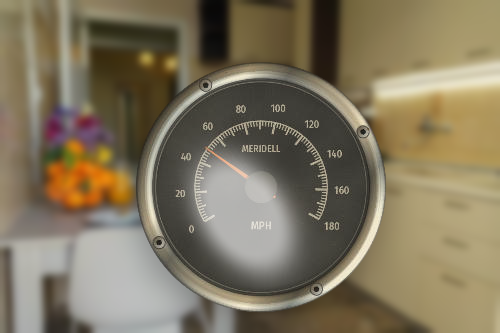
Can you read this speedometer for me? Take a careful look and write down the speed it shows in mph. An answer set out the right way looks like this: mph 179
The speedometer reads mph 50
